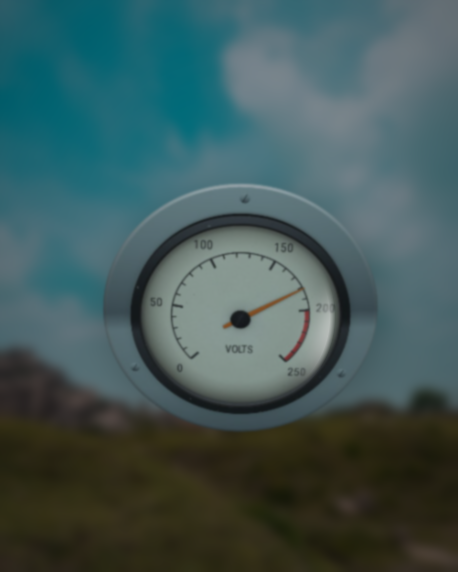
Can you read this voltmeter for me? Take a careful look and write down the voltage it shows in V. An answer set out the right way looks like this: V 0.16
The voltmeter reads V 180
